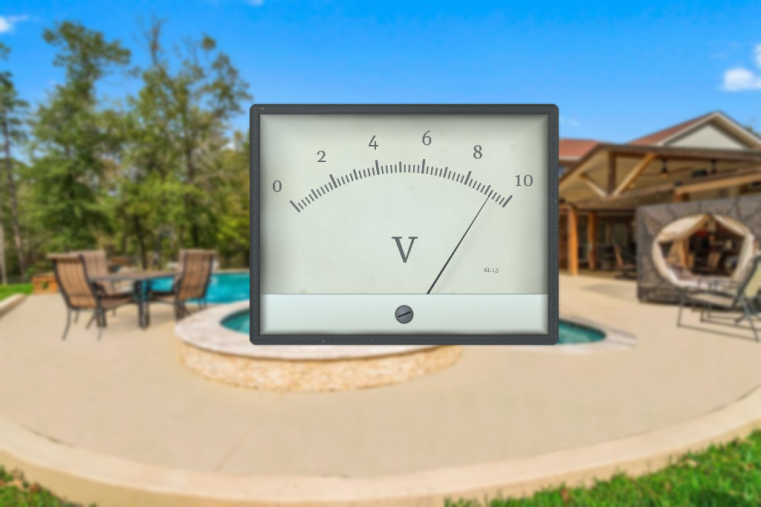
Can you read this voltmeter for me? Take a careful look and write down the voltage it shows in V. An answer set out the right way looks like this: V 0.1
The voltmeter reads V 9.2
